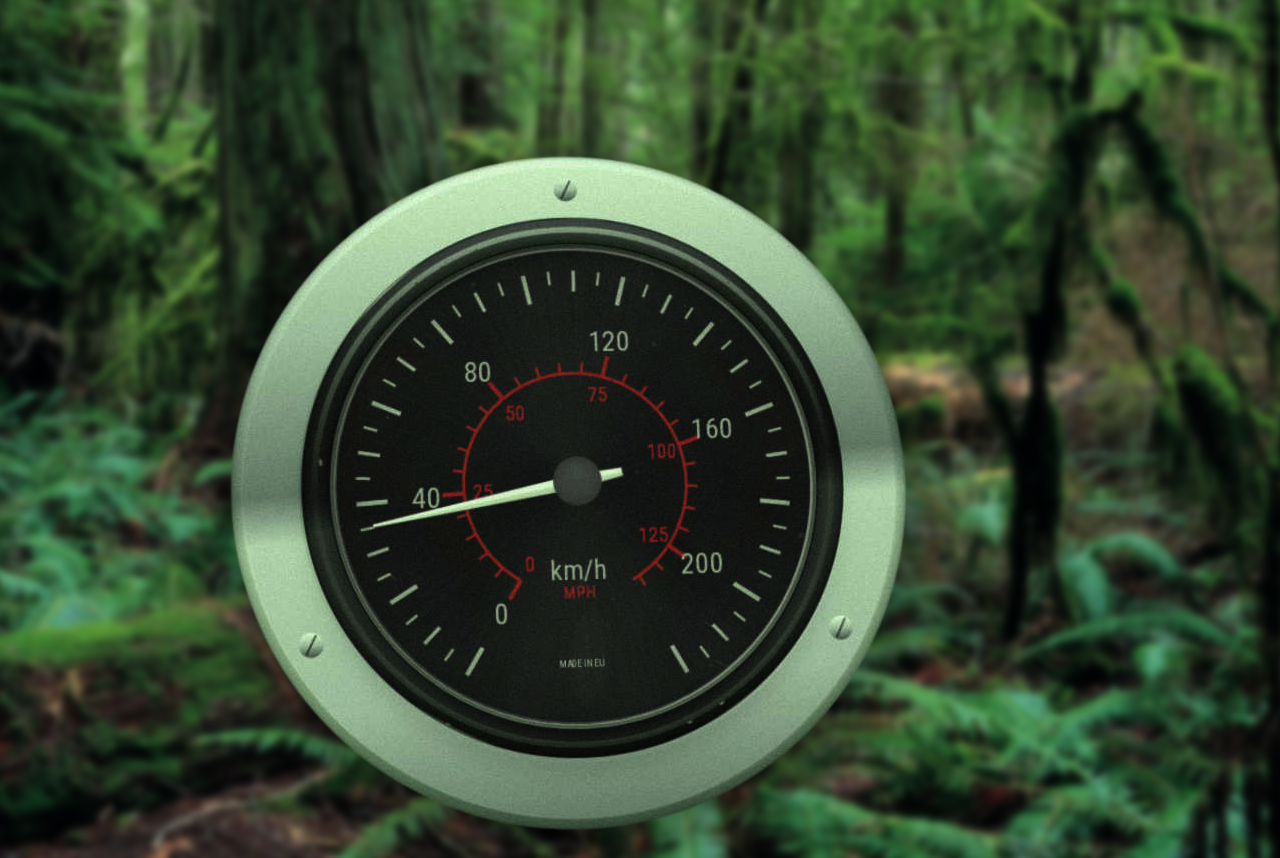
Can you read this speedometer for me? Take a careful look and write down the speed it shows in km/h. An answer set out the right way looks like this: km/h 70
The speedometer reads km/h 35
